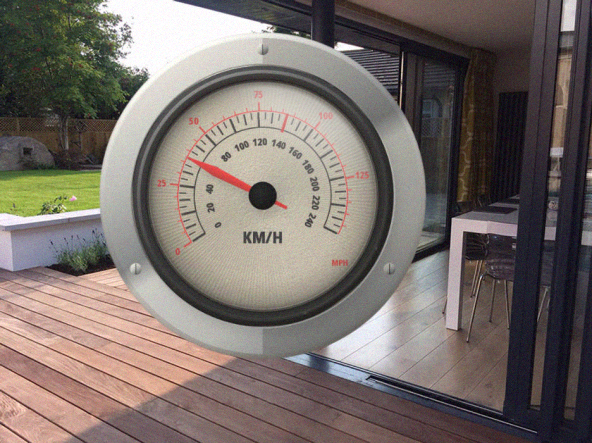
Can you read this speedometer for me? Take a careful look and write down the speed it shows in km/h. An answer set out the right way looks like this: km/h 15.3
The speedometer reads km/h 60
